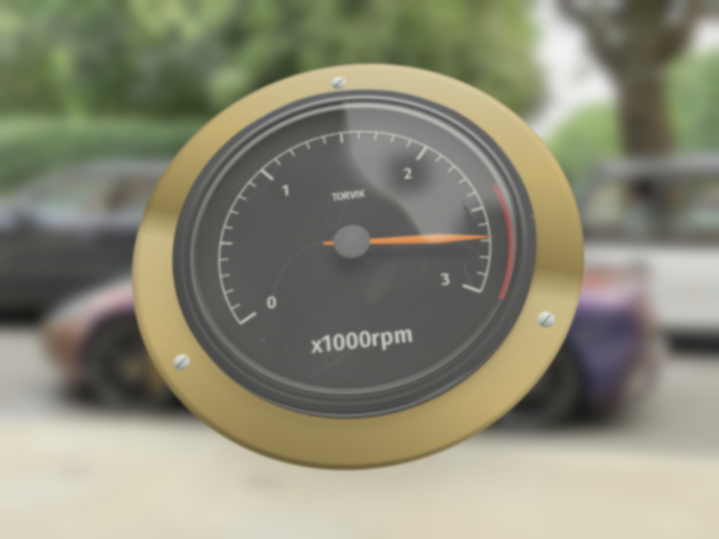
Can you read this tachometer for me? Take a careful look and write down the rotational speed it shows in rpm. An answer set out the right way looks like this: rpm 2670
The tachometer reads rpm 2700
